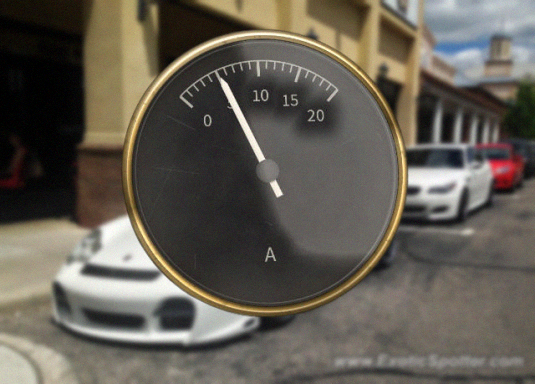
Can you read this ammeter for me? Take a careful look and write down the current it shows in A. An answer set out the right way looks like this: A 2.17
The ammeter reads A 5
